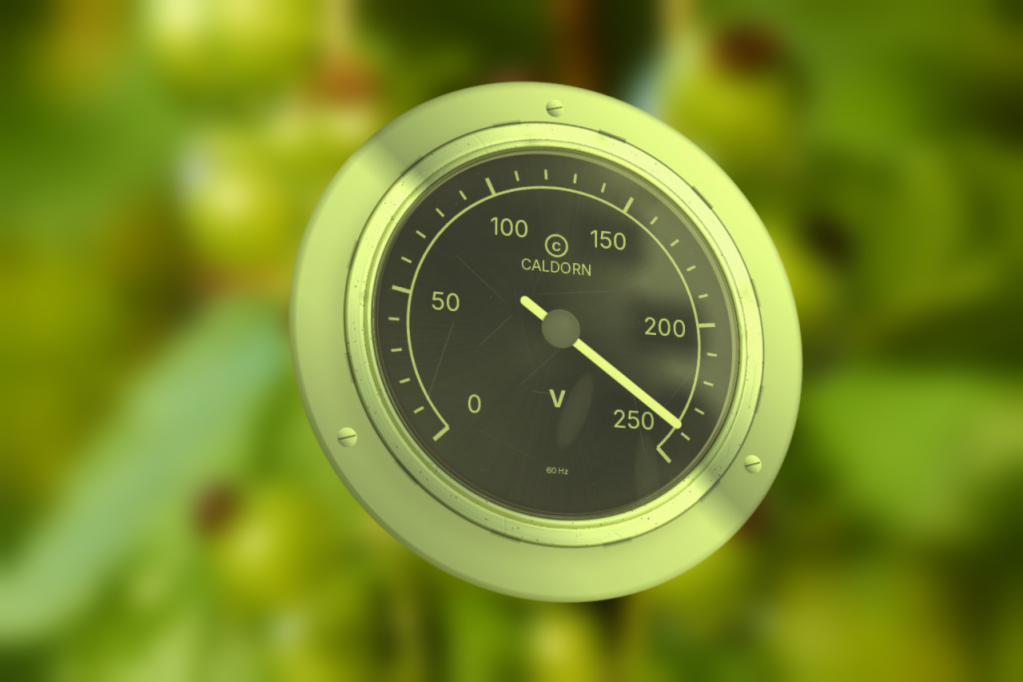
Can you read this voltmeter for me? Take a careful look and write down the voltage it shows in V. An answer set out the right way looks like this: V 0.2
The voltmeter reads V 240
